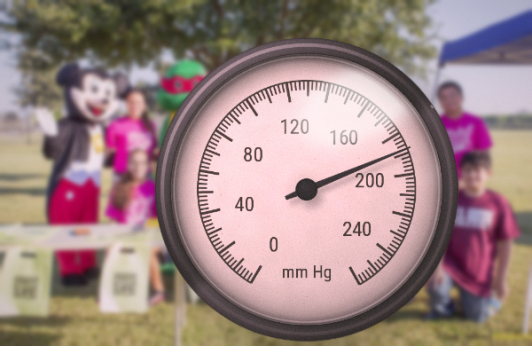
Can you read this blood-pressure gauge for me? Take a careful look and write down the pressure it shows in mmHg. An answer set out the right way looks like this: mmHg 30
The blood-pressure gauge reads mmHg 188
